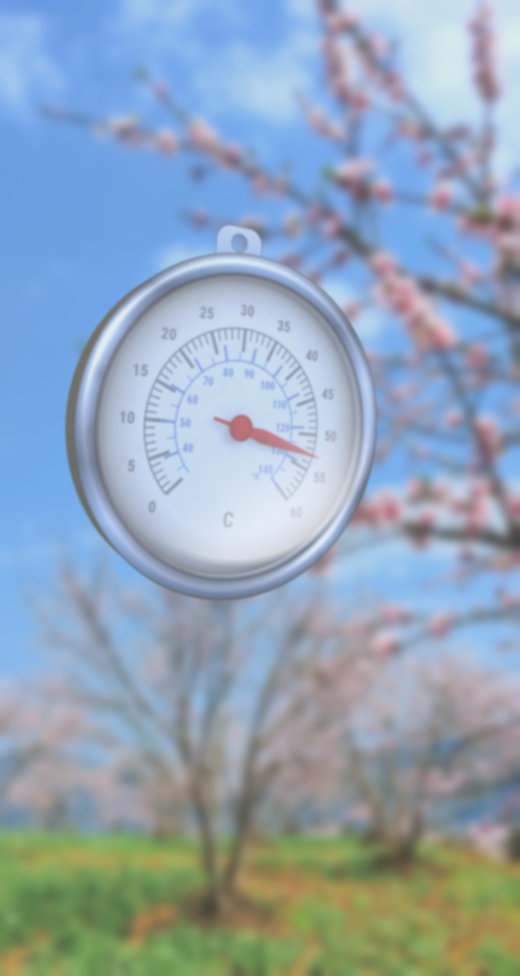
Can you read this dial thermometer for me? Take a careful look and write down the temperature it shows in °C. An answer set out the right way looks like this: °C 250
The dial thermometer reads °C 53
